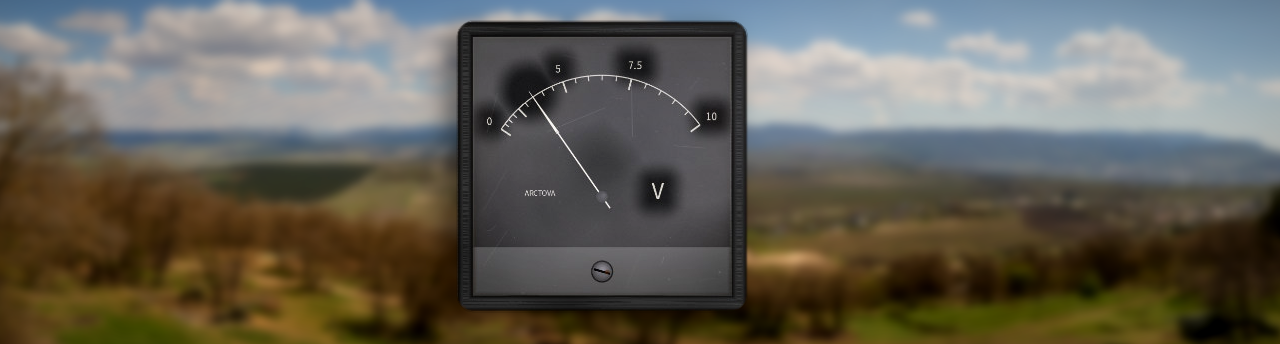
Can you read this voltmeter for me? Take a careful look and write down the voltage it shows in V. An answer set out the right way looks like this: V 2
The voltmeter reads V 3.5
